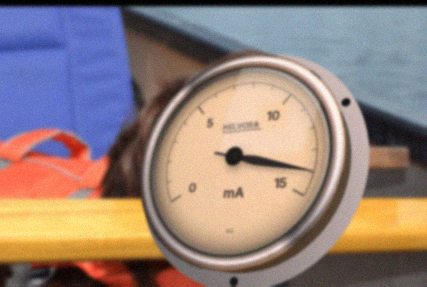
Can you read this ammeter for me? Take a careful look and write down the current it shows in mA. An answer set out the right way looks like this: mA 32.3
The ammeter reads mA 14
